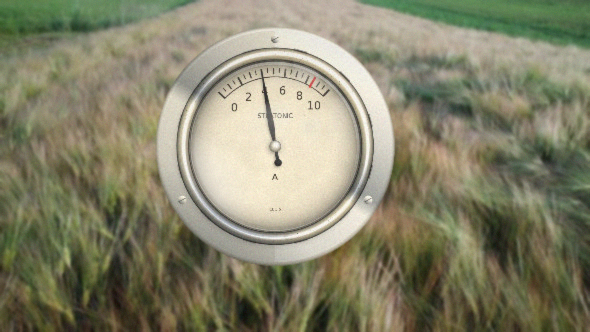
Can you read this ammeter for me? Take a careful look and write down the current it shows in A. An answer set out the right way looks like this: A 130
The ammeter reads A 4
